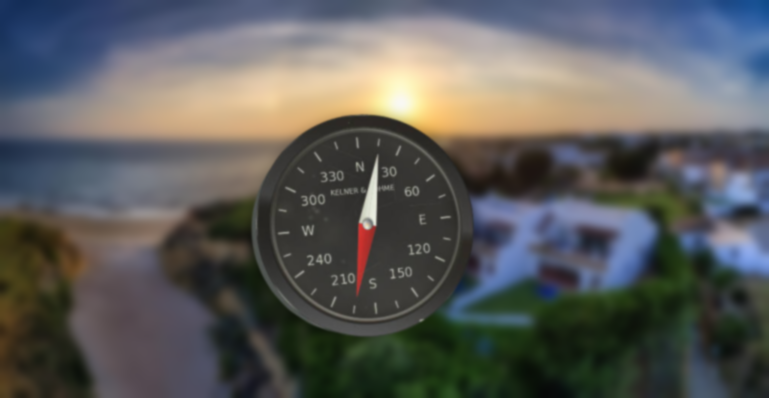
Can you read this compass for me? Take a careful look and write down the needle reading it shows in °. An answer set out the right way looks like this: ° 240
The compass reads ° 195
